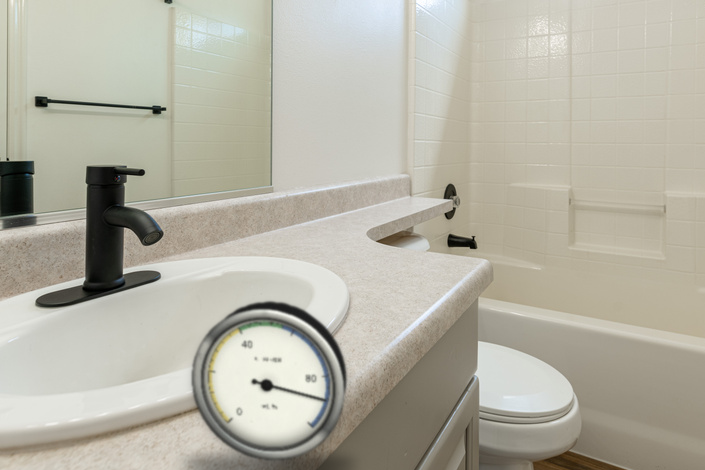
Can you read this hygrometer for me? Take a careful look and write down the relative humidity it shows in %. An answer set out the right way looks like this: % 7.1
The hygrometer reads % 88
